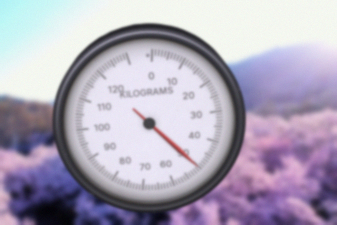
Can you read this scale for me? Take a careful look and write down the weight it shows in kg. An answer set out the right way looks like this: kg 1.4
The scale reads kg 50
